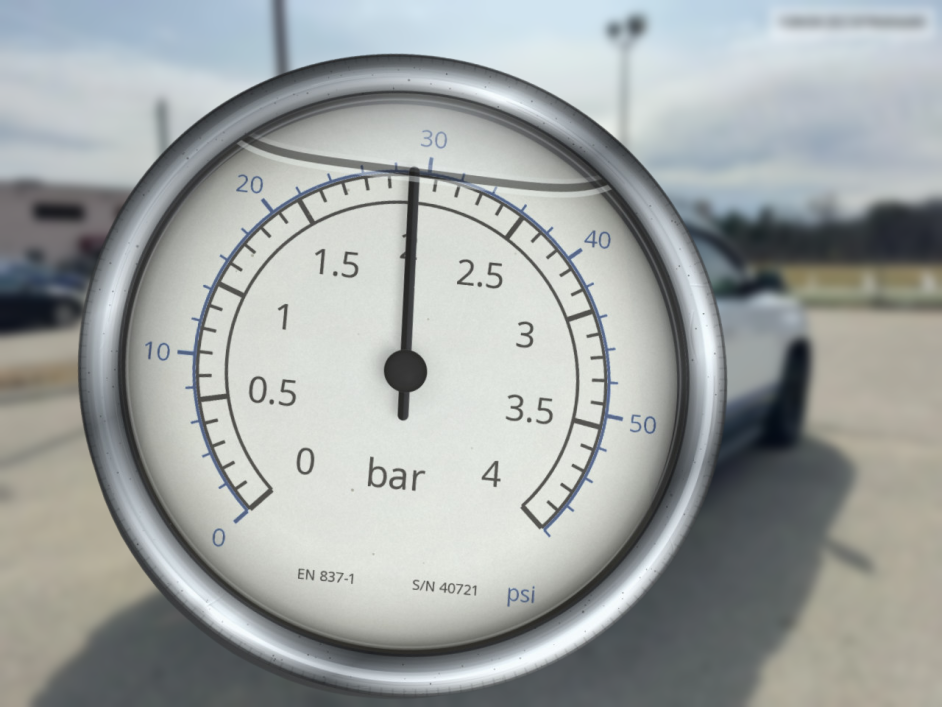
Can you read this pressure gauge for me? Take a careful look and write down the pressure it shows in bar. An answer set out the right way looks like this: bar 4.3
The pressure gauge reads bar 2
